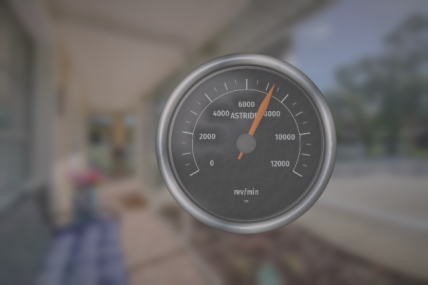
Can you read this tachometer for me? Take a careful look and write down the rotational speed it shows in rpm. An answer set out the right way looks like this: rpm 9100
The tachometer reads rpm 7250
